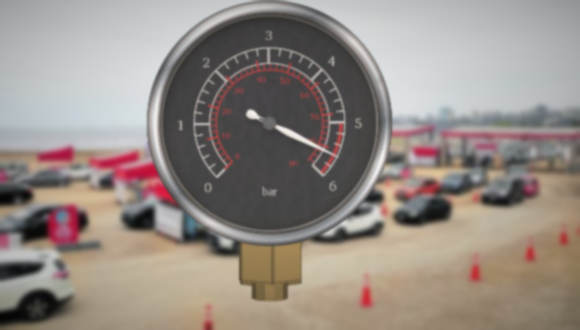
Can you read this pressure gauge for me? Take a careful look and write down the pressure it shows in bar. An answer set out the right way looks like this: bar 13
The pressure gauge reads bar 5.6
